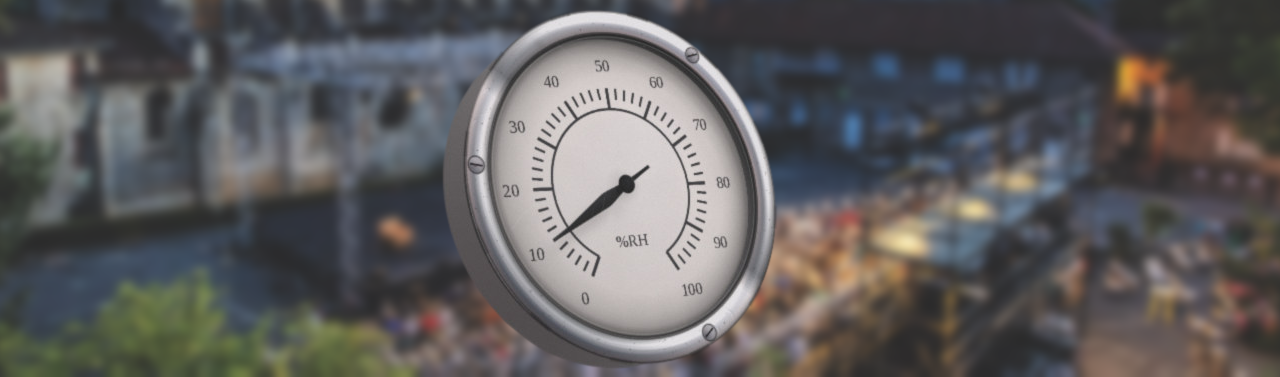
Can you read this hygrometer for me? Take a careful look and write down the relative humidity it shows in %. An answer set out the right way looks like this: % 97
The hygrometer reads % 10
